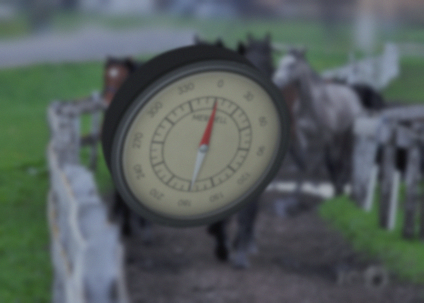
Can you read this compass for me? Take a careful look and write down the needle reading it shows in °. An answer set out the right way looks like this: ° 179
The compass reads ° 0
